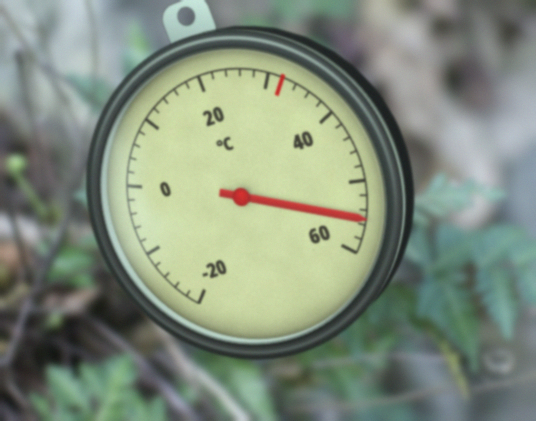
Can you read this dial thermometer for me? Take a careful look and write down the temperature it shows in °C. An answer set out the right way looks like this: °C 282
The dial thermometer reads °C 55
